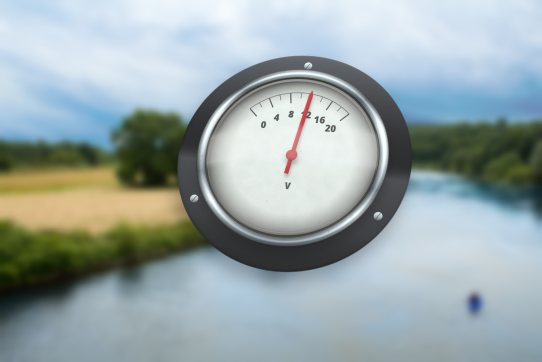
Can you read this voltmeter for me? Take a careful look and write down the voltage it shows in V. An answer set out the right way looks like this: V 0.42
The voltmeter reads V 12
